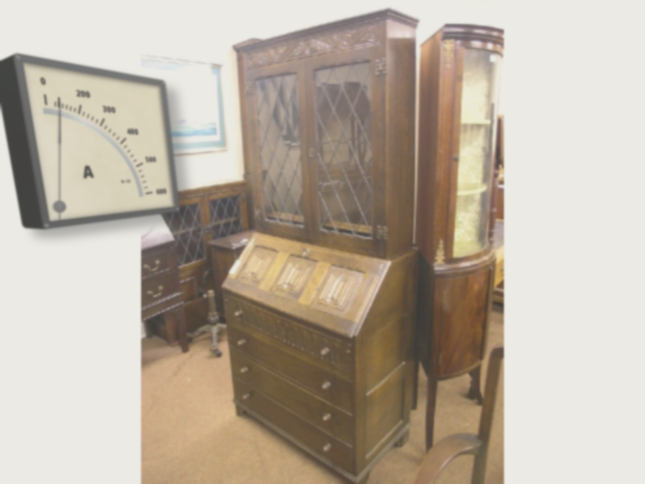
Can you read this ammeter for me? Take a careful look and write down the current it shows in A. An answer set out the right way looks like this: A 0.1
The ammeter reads A 100
